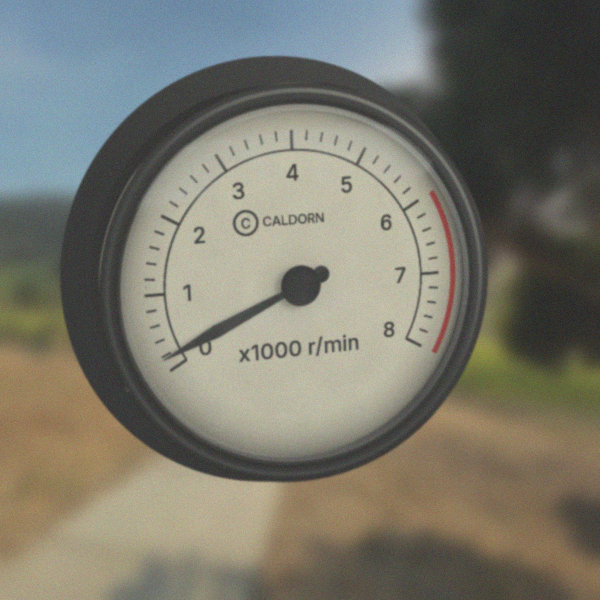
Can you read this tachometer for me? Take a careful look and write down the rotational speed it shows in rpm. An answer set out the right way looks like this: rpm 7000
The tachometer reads rpm 200
